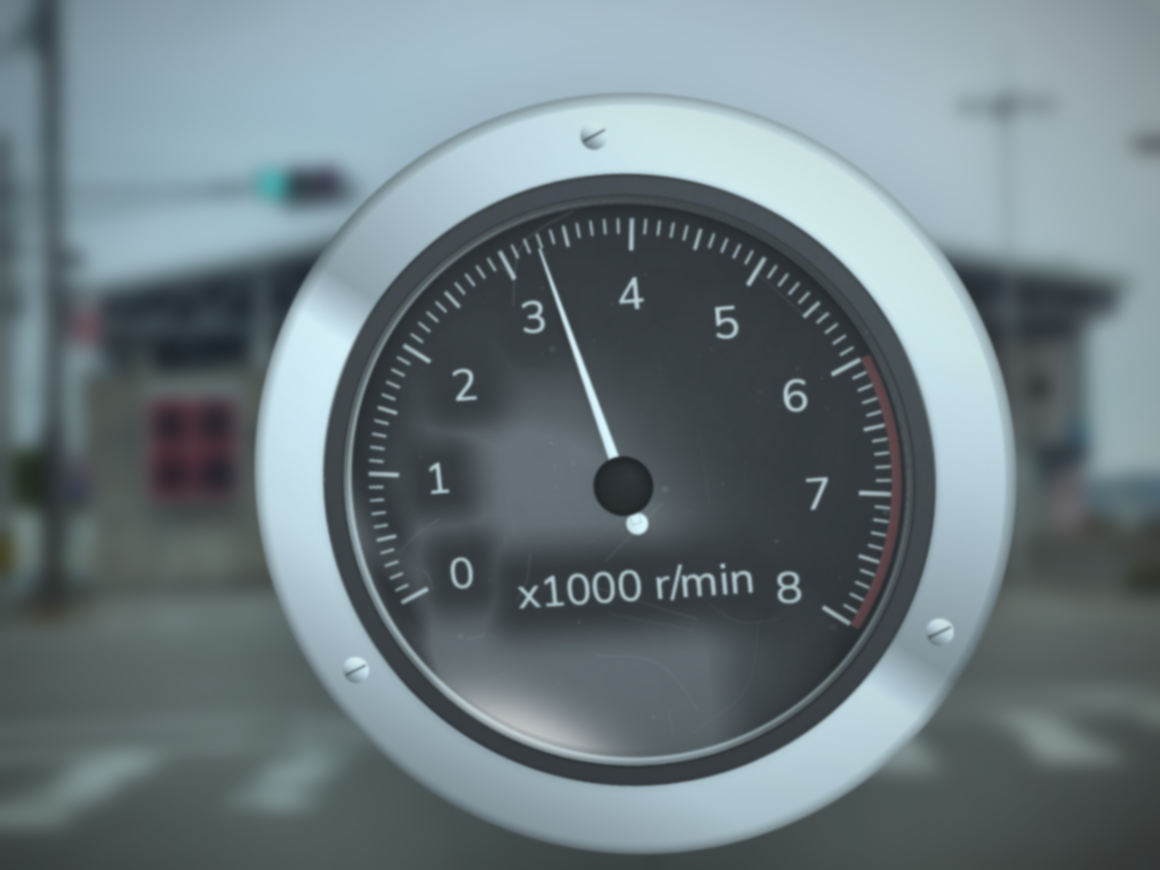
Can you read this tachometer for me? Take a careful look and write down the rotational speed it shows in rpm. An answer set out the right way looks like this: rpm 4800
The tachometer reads rpm 3300
